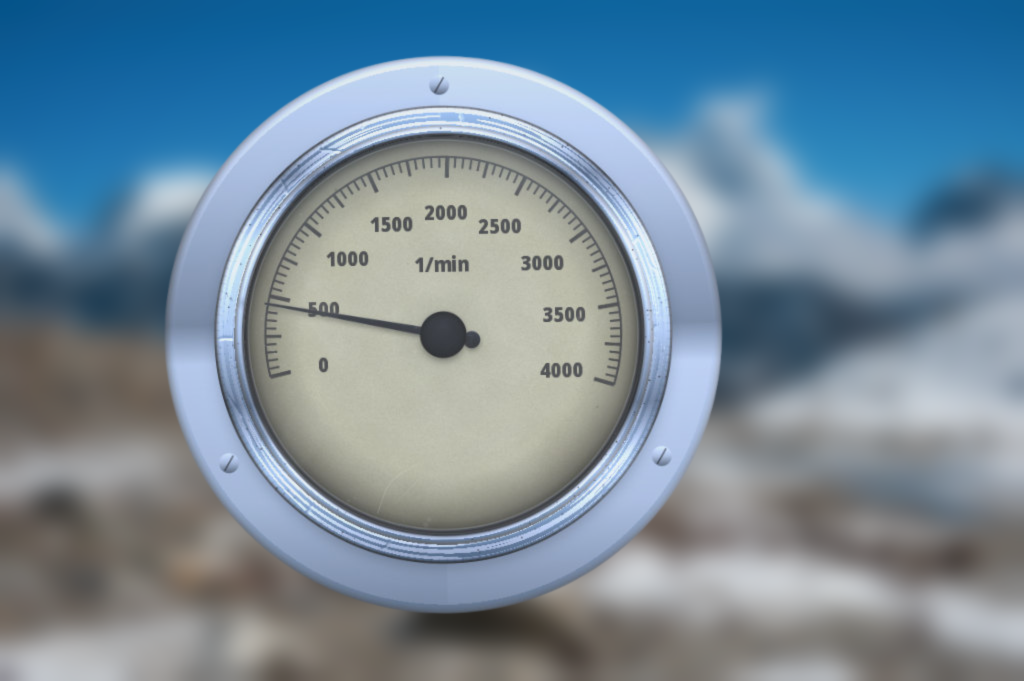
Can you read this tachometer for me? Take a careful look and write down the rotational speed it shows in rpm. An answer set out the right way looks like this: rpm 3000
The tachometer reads rpm 450
